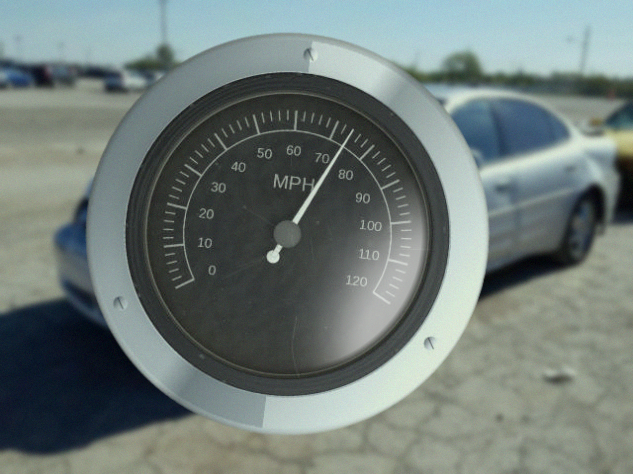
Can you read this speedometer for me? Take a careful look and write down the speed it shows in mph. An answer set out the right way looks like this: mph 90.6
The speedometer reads mph 74
